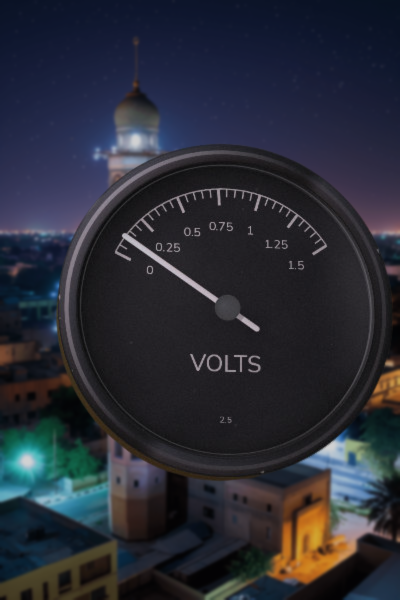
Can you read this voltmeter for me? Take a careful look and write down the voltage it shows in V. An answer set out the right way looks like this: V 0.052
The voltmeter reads V 0.1
